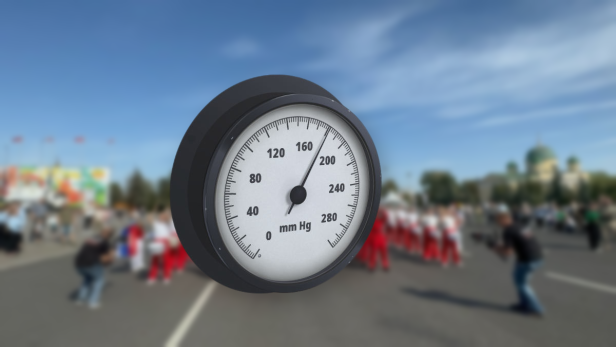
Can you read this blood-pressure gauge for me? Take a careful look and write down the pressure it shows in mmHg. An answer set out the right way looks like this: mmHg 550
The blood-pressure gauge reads mmHg 180
